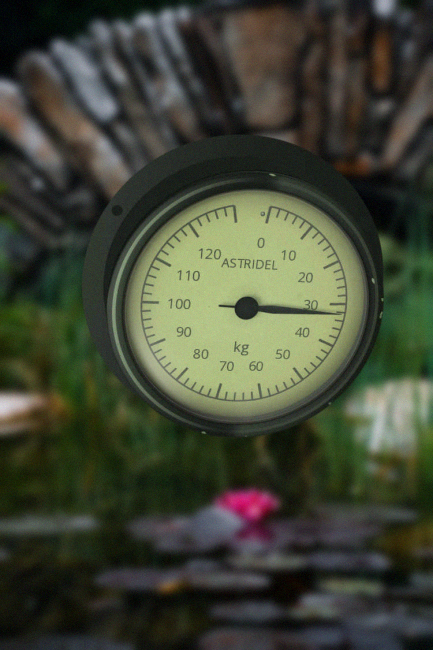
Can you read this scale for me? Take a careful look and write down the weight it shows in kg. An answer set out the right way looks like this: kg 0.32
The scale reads kg 32
